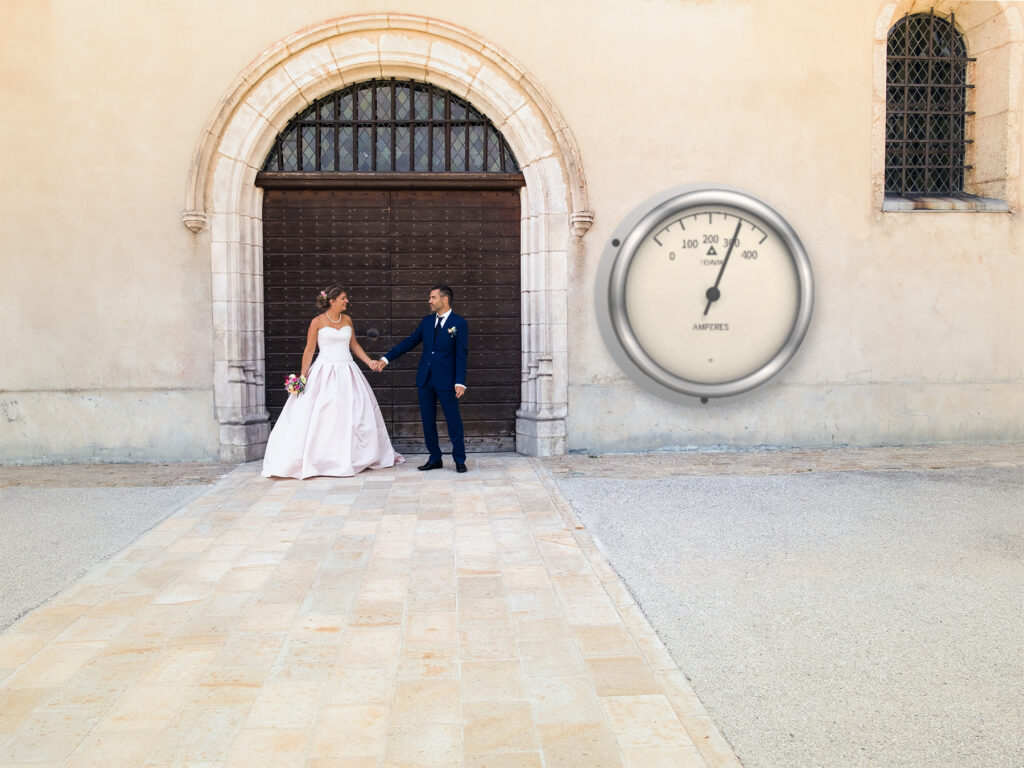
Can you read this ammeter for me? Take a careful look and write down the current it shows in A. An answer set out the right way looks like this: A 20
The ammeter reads A 300
